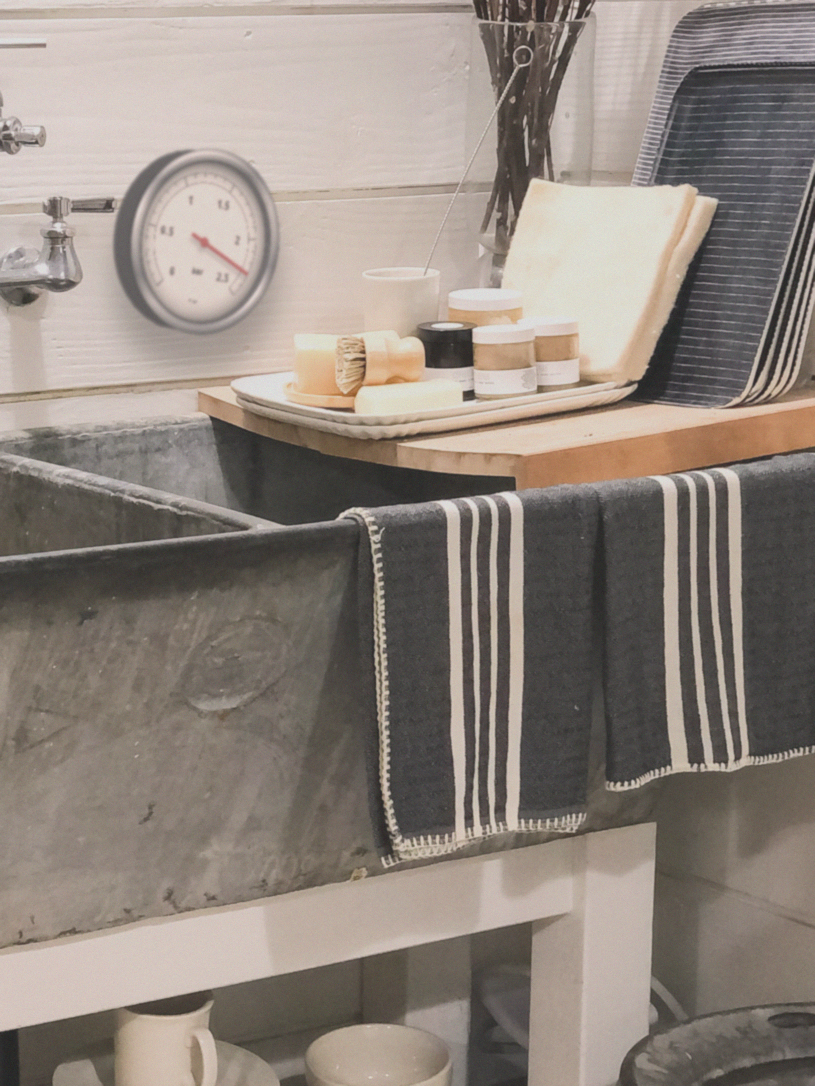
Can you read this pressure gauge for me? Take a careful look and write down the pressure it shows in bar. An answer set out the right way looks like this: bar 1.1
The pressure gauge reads bar 2.3
